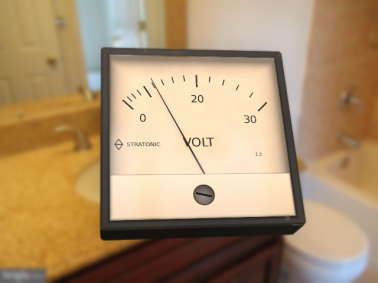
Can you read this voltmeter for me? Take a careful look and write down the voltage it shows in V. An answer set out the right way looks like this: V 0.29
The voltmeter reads V 12
